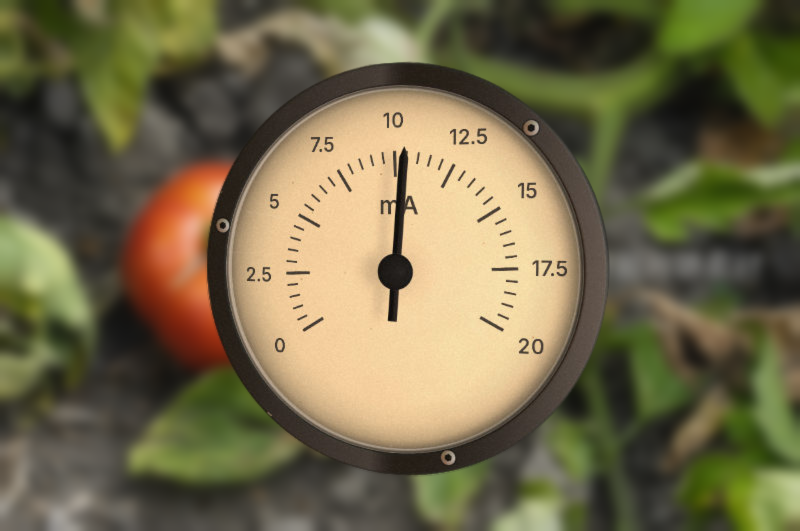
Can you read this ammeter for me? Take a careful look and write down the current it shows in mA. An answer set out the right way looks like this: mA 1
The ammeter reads mA 10.5
